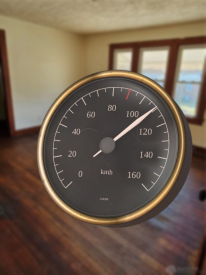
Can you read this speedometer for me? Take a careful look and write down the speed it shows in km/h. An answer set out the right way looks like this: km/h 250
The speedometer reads km/h 110
